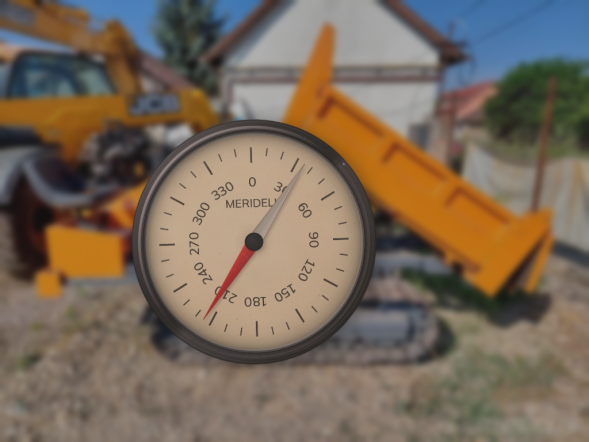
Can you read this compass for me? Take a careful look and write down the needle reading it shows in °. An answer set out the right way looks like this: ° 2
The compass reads ° 215
